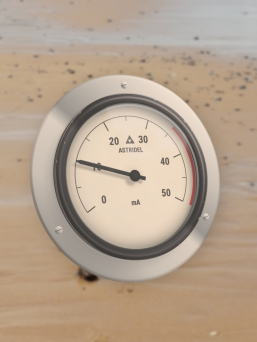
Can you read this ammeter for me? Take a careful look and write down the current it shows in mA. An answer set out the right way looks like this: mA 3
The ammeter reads mA 10
